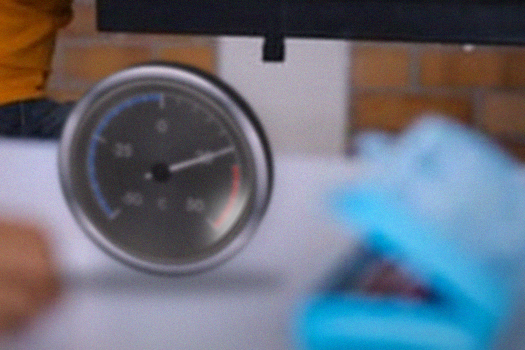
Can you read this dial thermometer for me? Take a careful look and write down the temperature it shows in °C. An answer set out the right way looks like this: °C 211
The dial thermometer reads °C 25
